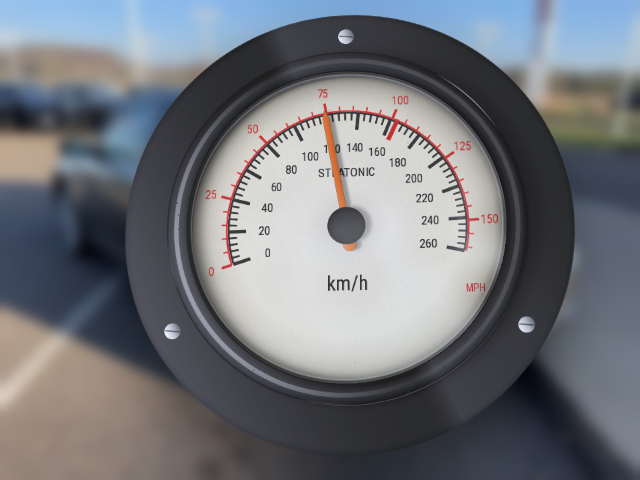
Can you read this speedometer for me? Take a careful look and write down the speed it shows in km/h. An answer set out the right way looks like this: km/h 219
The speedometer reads km/h 120
